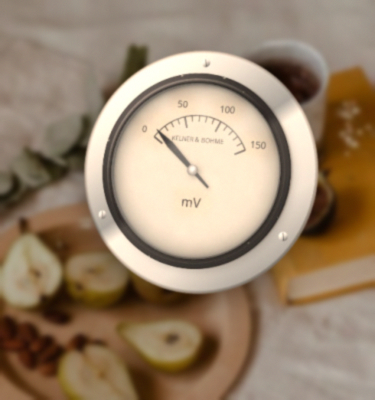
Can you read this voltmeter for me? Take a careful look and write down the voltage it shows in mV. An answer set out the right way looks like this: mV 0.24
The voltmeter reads mV 10
